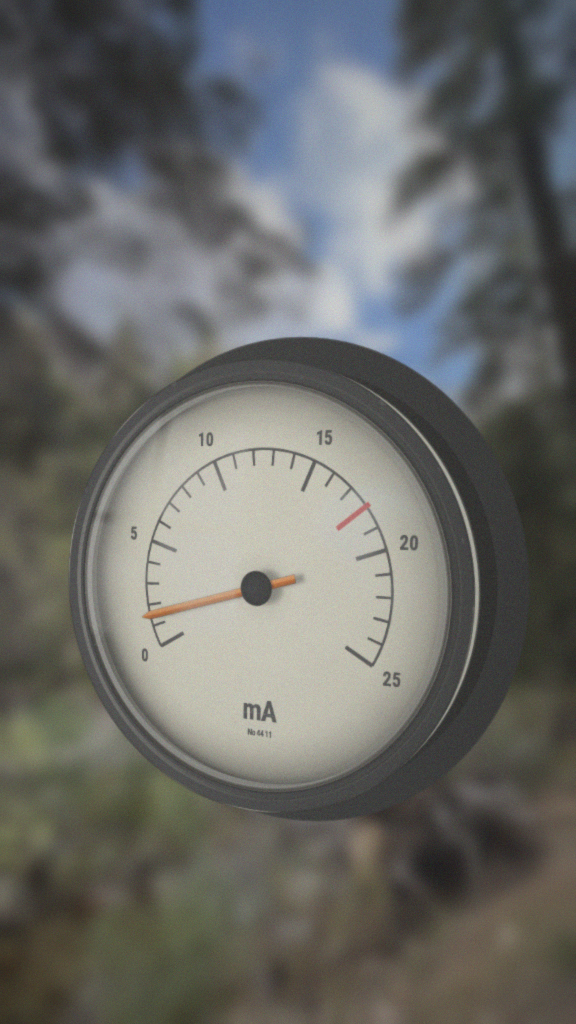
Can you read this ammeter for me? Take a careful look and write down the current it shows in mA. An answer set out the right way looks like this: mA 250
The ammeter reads mA 1.5
